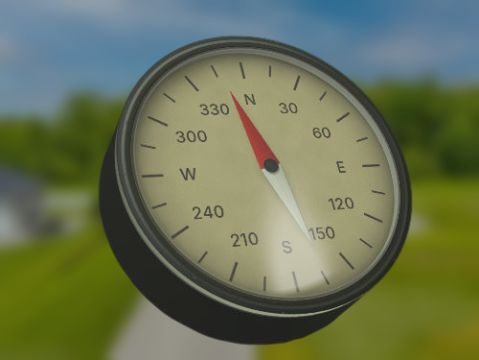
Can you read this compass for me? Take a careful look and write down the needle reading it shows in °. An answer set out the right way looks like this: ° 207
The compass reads ° 345
